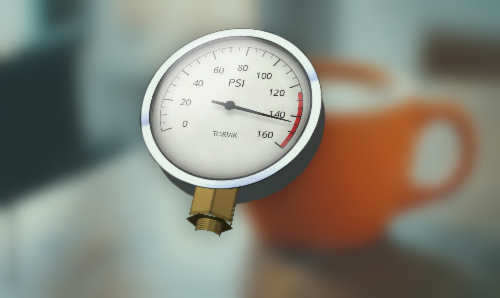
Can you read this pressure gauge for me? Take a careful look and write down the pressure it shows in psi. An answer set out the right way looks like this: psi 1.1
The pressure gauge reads psi 145
